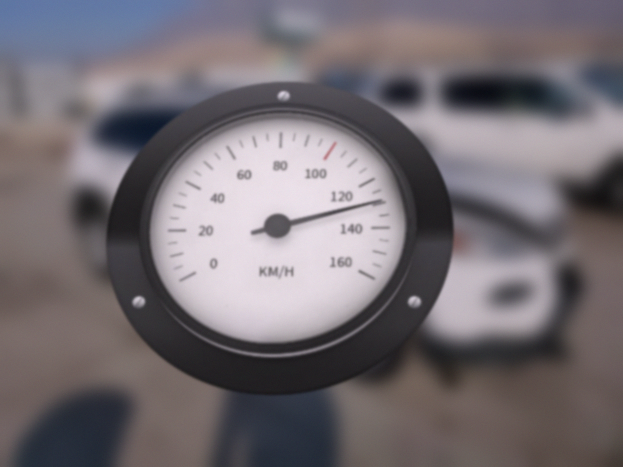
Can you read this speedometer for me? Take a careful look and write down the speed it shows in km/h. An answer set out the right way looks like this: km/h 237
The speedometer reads km/h 130
